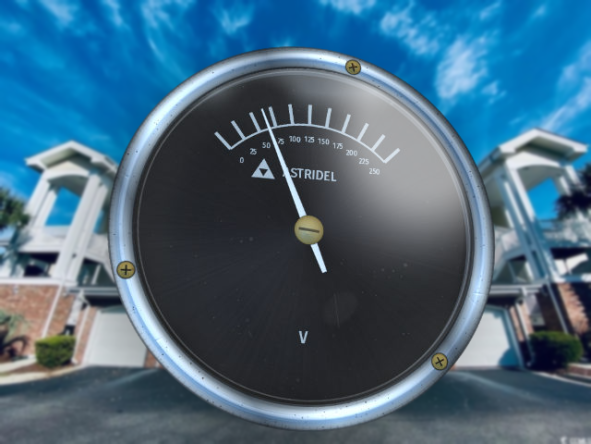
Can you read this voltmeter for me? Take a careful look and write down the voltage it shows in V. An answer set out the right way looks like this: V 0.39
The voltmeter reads V 62.5
